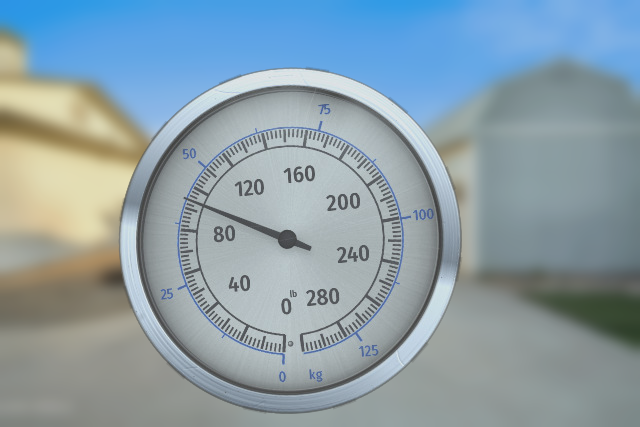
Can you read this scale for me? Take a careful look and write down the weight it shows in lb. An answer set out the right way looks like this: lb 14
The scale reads lb 94
